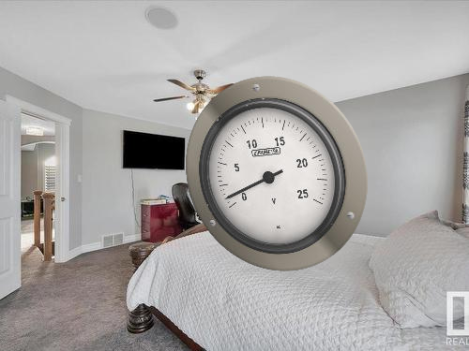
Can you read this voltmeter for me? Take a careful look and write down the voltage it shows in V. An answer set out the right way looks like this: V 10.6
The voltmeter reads V 1
